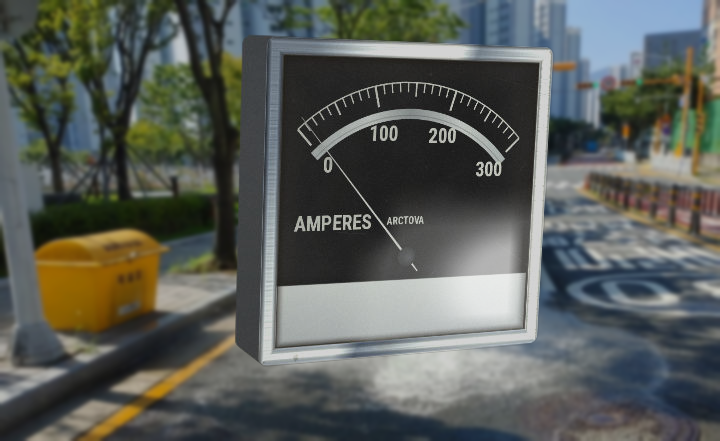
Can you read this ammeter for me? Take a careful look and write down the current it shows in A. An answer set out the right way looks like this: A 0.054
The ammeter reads A 10
